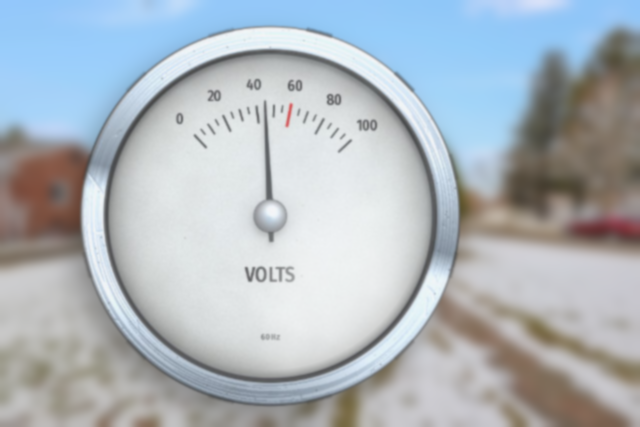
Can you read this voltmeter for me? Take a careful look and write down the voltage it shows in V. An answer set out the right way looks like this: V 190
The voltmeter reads V 45
